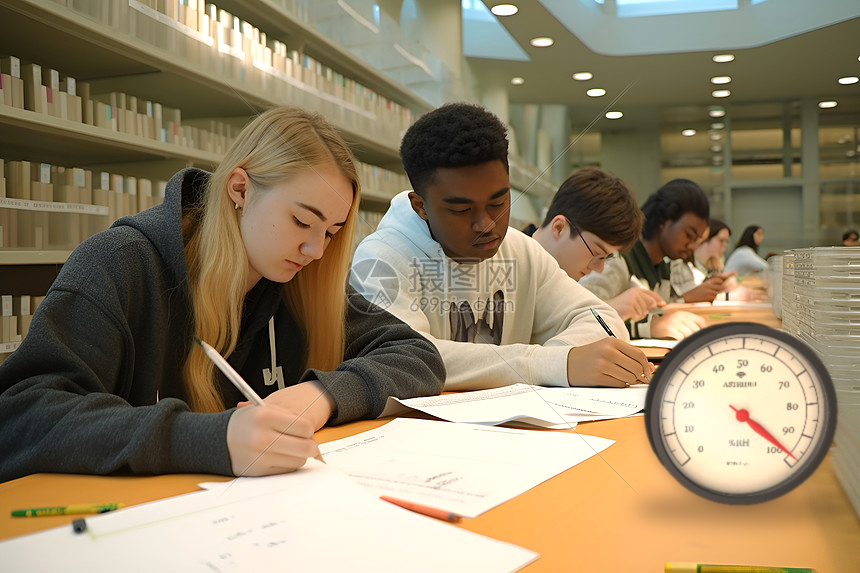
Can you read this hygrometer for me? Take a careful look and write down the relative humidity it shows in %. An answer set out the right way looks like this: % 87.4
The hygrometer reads % 97.5
